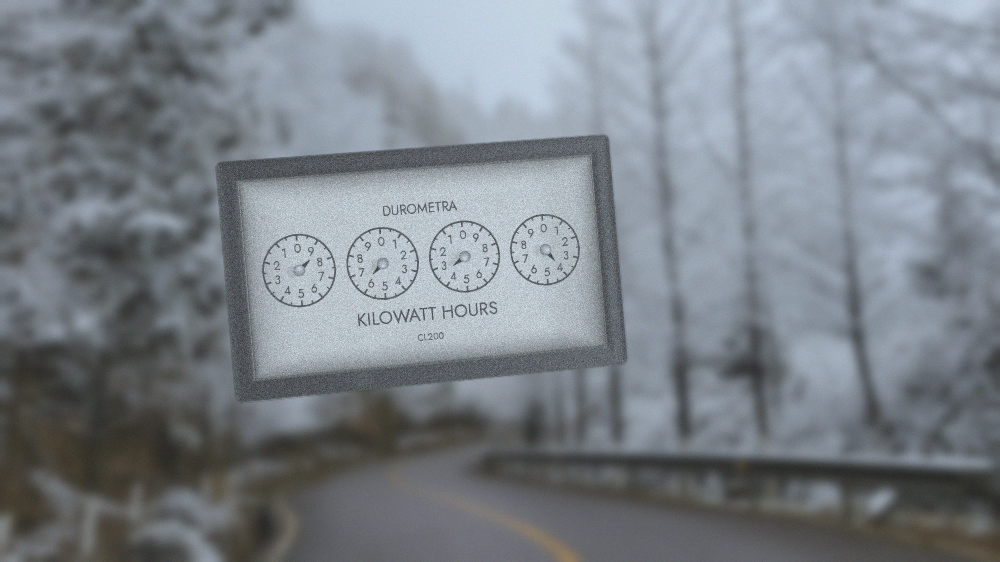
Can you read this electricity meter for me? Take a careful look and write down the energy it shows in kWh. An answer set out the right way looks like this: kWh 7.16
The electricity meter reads kWh 8634
